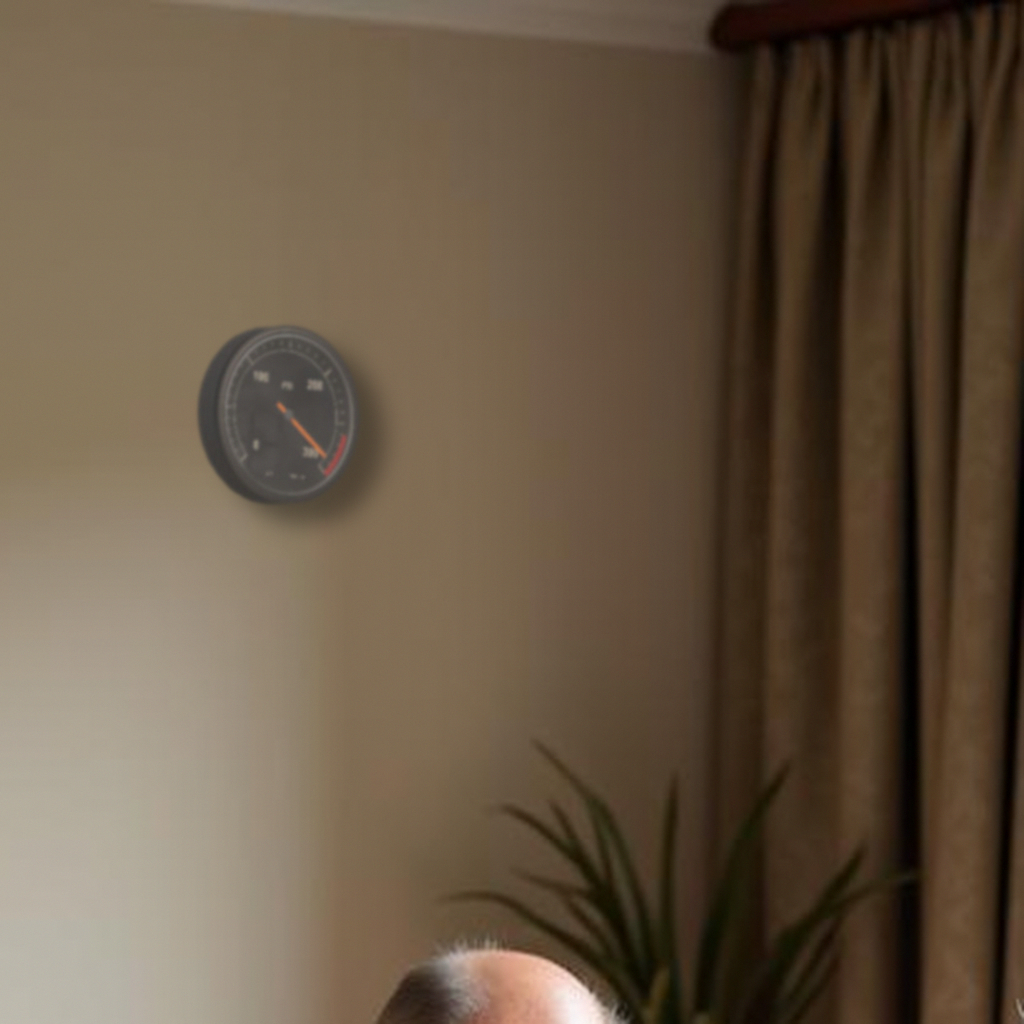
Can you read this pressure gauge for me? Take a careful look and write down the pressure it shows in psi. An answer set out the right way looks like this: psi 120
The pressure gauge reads psi 290
